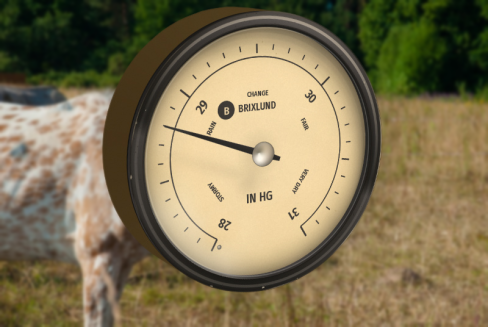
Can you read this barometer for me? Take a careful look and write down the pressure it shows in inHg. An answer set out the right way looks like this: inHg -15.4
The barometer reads inHg 28.8
